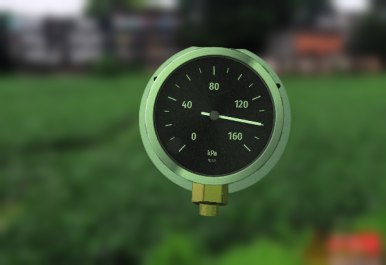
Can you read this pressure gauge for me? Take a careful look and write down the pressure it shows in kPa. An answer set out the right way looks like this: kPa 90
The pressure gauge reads kPa 140
